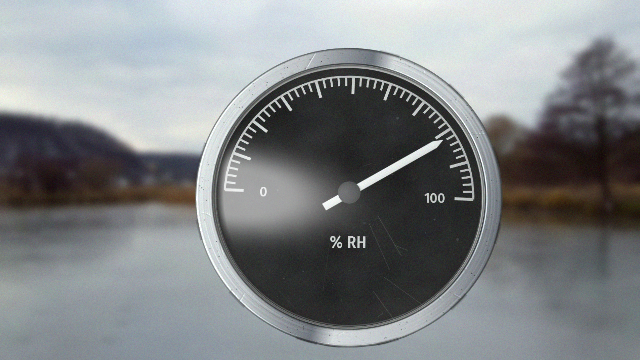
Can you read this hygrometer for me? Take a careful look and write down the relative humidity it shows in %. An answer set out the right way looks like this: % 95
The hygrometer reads % 82
